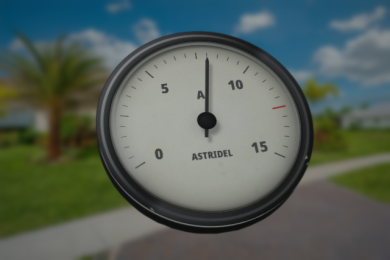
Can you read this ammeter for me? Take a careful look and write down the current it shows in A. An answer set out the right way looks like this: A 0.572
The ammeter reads A 8
